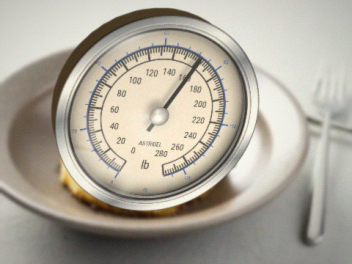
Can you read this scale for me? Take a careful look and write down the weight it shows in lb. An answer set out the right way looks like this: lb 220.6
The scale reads lb 160
